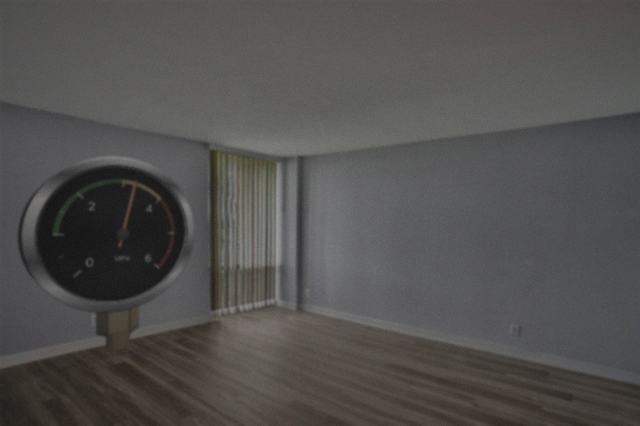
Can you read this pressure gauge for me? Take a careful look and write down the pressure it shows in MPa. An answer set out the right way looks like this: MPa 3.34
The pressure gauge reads MPa 3.25
